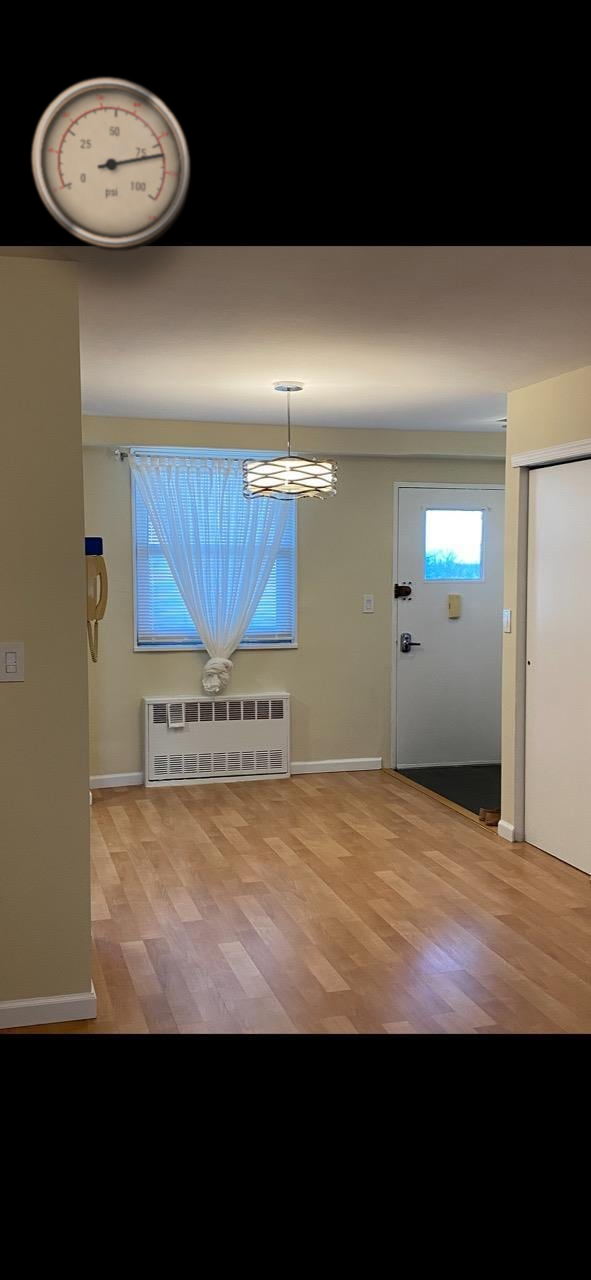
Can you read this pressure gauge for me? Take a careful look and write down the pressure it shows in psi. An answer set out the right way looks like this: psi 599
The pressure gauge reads psi 80
